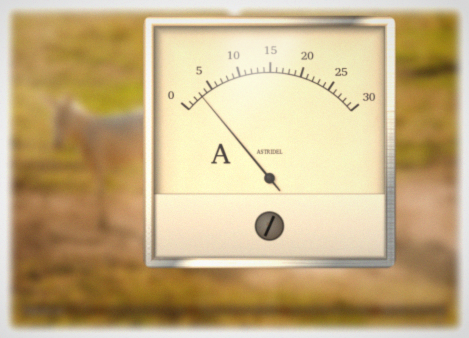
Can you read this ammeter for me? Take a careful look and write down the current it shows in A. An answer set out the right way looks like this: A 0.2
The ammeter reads A 3
